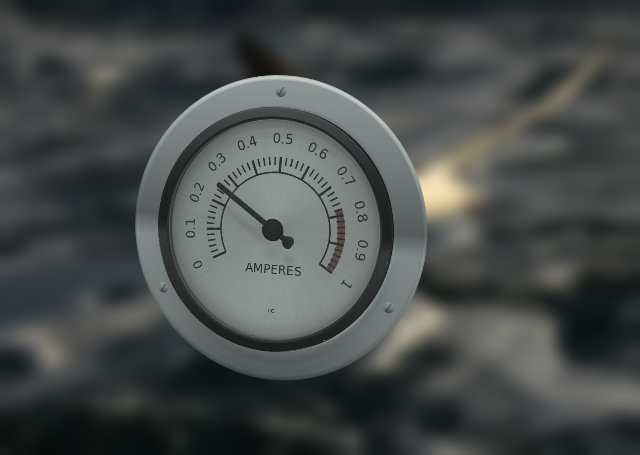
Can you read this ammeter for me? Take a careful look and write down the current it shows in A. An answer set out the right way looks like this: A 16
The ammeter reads A 0.26
